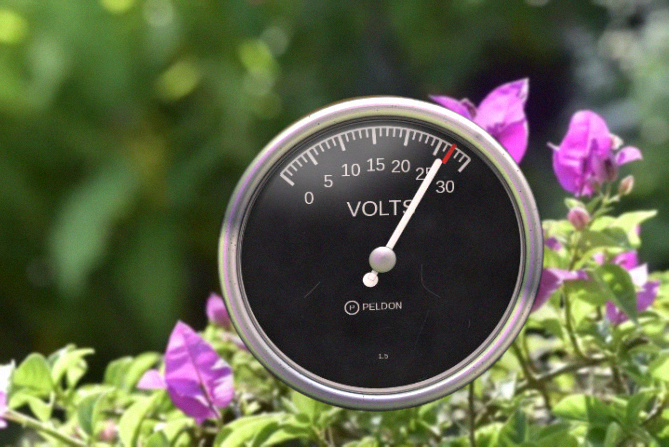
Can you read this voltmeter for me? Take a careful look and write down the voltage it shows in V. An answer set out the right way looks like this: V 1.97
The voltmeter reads V 26
